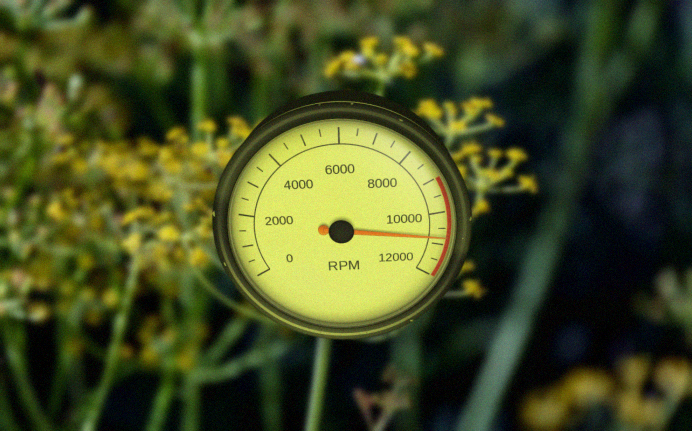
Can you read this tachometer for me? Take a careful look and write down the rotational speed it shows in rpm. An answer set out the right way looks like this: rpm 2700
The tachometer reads rpm 10750
